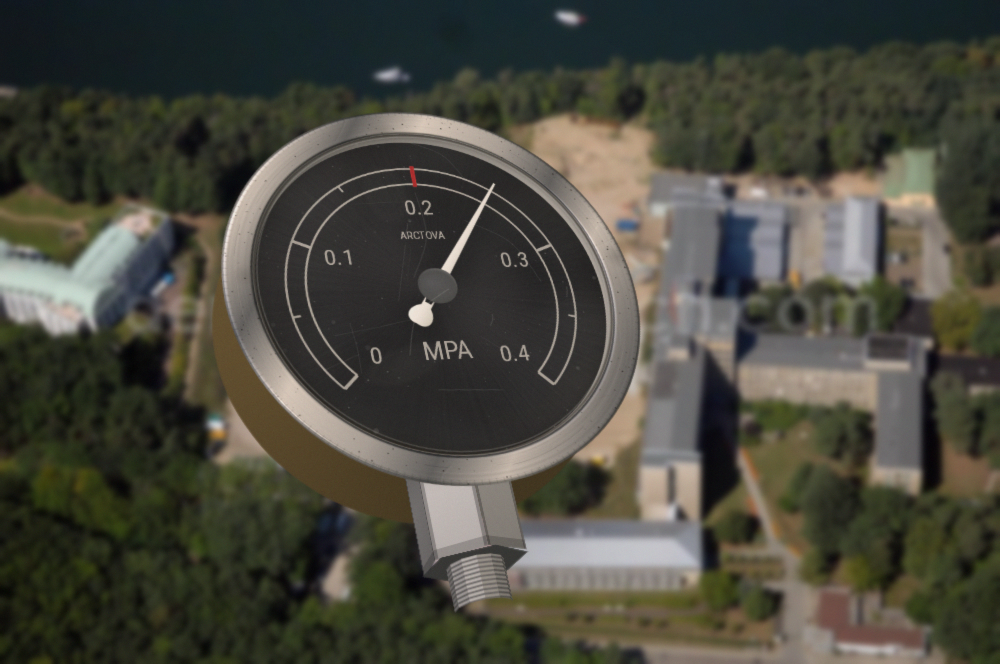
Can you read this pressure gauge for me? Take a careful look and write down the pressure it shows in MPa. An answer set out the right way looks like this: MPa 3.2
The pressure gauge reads MPa 0.25
